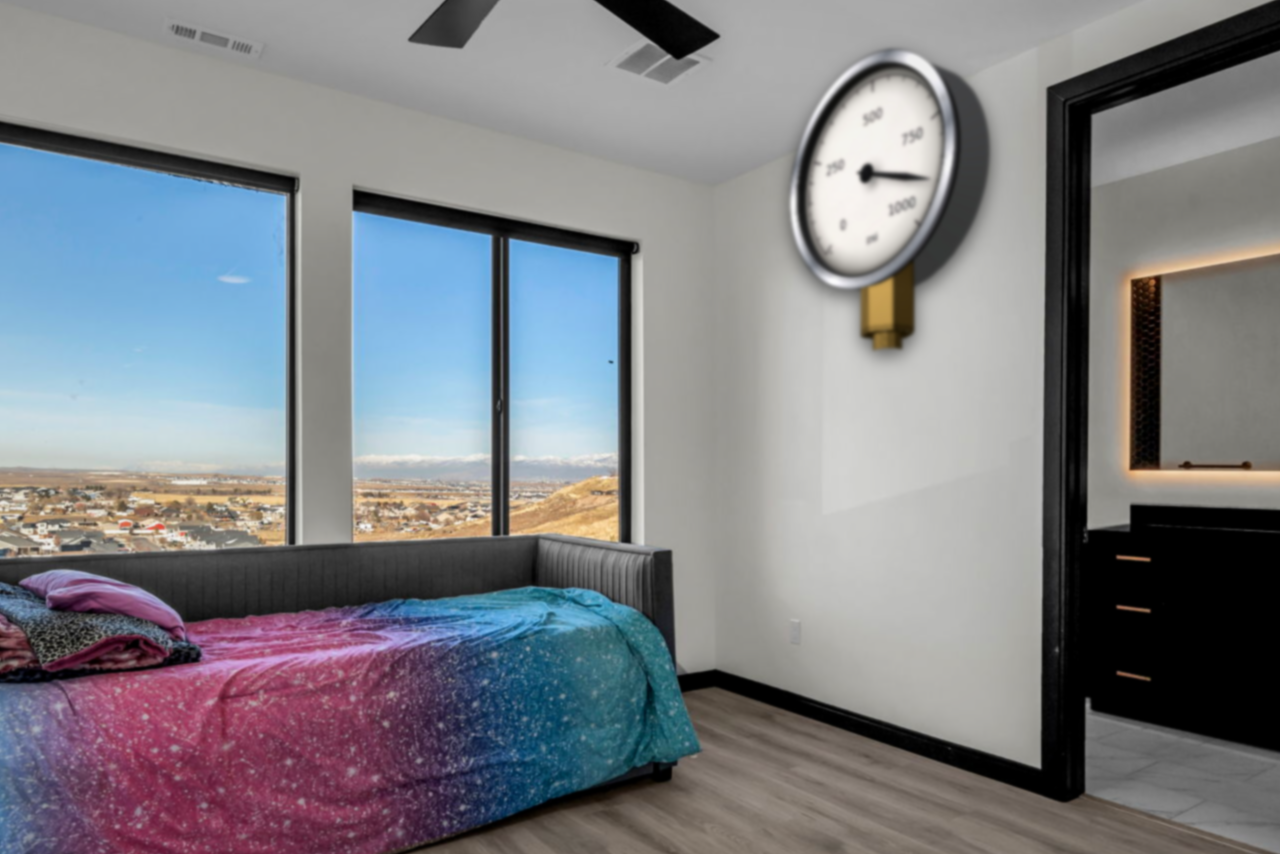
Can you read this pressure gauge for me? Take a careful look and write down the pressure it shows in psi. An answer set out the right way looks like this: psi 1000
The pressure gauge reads psi 900
